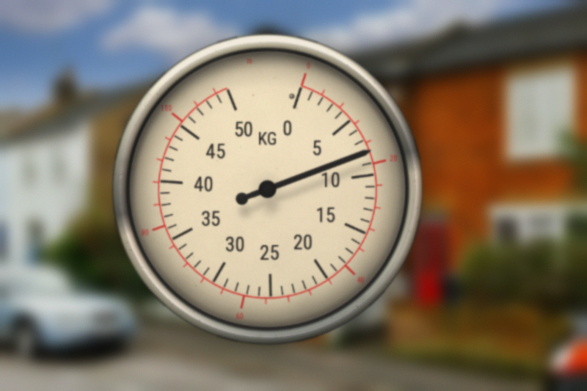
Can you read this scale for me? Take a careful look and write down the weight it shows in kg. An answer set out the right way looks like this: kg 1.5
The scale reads kg 8
